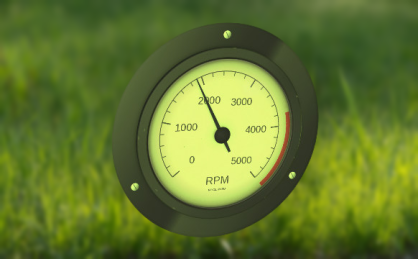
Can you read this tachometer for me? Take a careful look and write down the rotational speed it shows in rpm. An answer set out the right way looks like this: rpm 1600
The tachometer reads rpm 1900
